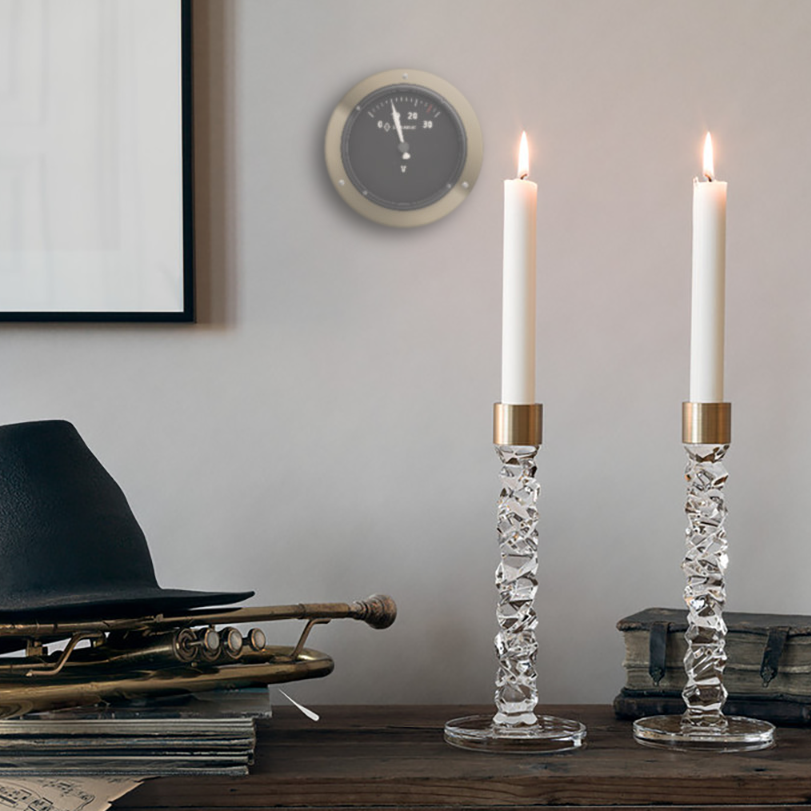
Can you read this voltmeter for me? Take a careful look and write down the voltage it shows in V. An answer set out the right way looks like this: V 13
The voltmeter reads V 10
